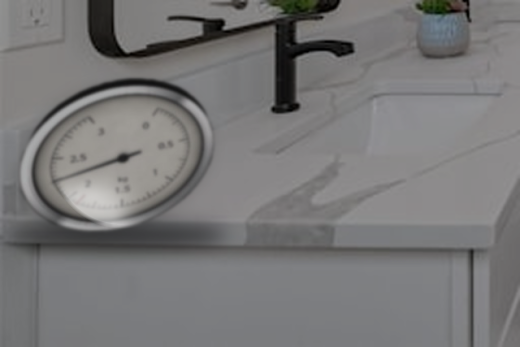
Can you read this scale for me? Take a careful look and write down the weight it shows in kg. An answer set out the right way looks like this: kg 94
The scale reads kg 2.25
